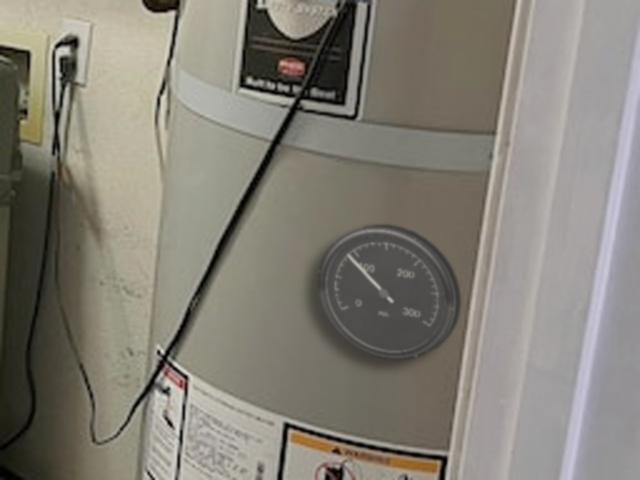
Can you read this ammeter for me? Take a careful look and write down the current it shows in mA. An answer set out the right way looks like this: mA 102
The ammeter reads mA 90
